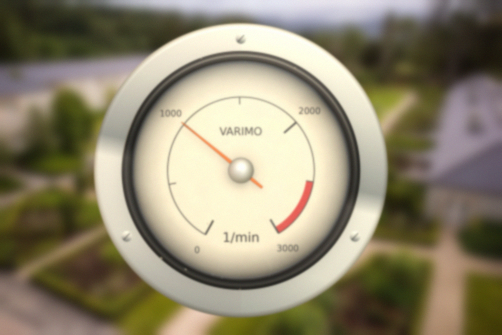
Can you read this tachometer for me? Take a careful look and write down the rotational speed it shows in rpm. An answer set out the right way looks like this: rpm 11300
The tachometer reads rpm 1000
